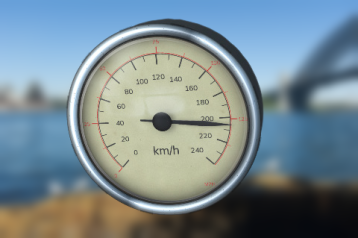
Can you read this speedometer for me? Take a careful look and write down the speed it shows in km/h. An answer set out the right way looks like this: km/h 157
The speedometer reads km/h 205
